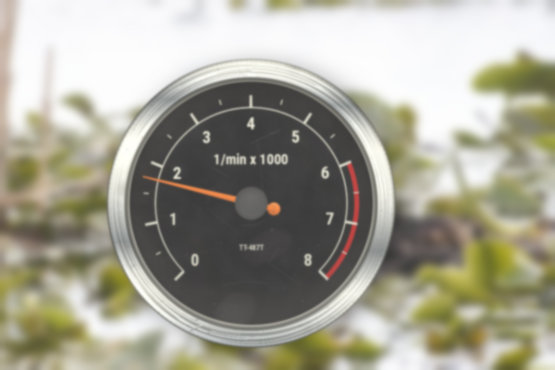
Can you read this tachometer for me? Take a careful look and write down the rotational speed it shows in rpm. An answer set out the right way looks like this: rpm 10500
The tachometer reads rpm 1750
